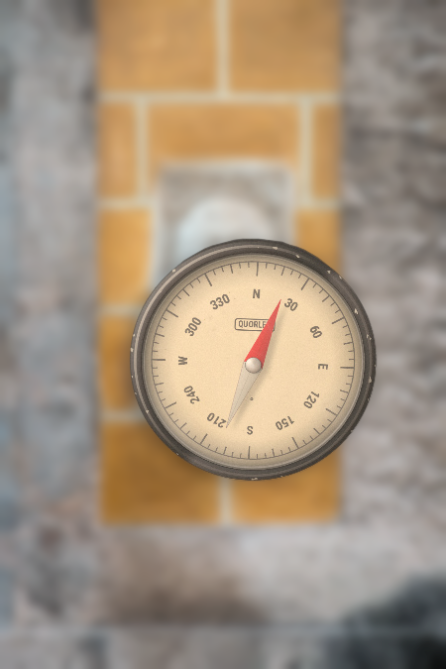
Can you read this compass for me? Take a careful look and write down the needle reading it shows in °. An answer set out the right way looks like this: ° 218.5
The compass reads ° 20
